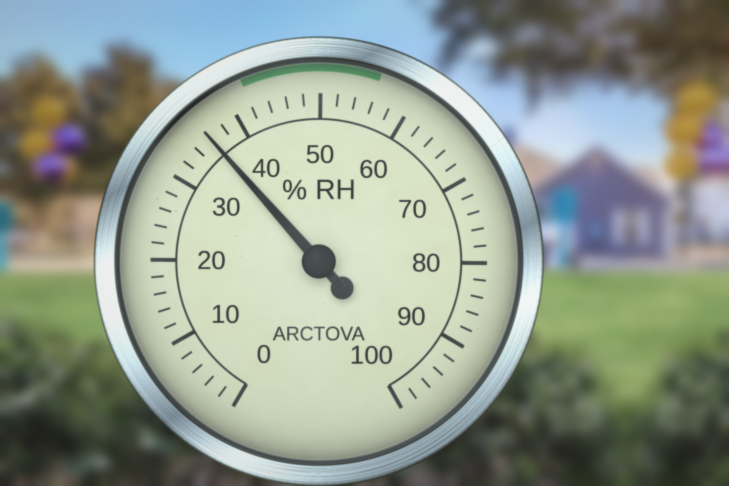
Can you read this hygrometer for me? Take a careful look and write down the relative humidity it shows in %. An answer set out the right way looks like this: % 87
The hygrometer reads % 36
